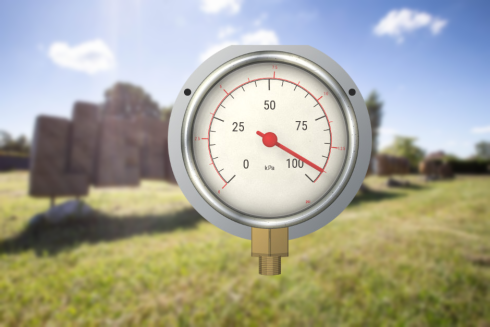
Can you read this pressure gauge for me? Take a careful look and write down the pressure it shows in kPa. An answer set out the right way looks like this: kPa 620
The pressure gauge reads kPa 95
